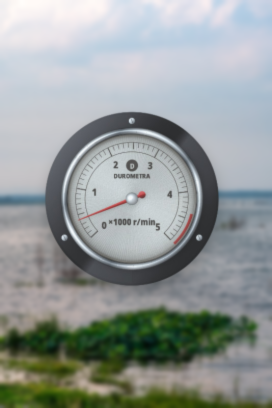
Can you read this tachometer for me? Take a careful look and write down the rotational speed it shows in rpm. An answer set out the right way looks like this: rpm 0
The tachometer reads rpm 400
